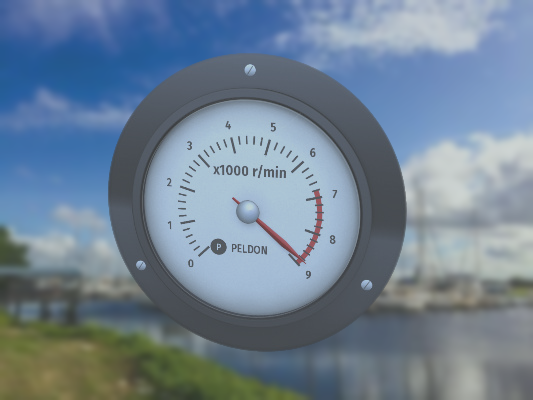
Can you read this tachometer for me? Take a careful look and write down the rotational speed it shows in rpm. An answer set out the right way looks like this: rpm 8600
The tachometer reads rpm 8800
